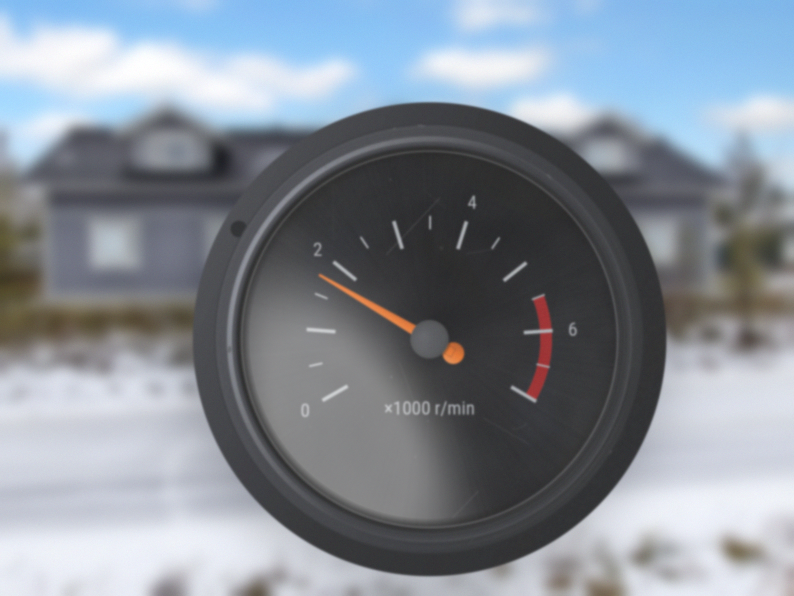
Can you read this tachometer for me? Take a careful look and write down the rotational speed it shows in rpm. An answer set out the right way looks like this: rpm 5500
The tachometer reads rpm 1750
